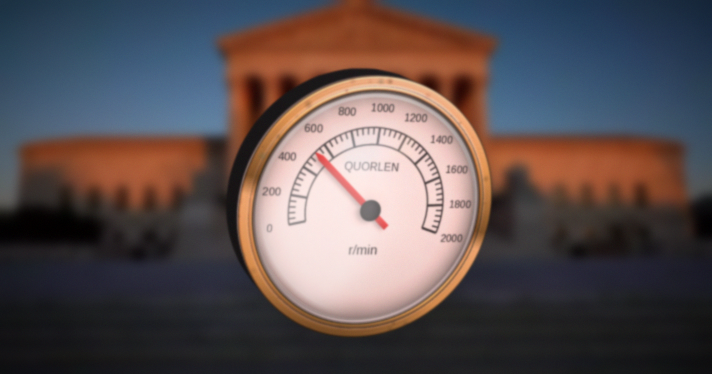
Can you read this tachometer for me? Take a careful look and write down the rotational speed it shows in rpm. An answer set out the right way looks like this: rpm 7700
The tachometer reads rpm 520
